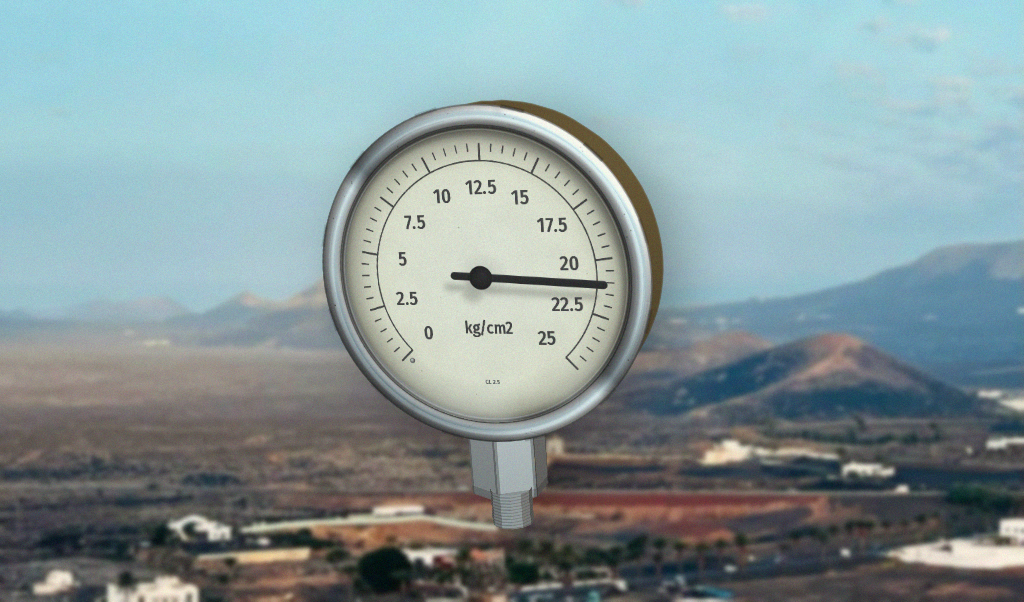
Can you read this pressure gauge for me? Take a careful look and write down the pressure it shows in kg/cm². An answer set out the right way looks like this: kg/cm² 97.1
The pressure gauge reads kg/cm² 21
